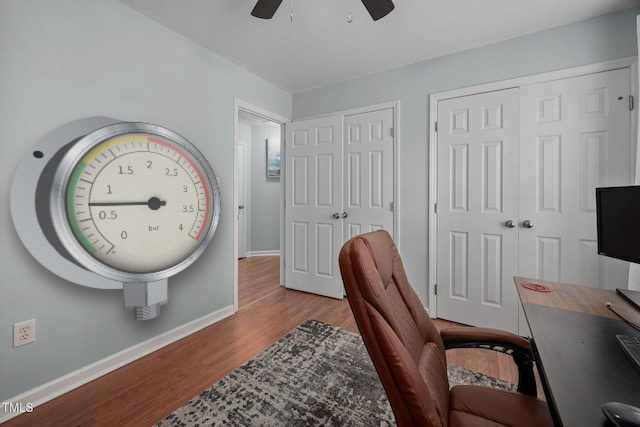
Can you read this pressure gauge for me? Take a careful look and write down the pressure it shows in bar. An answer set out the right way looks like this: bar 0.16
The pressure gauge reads bar 0.7
